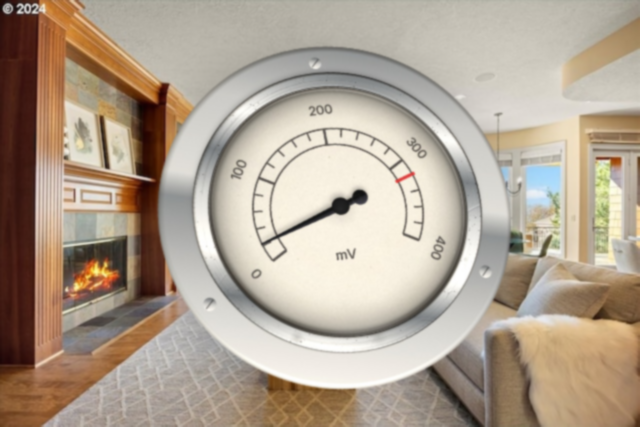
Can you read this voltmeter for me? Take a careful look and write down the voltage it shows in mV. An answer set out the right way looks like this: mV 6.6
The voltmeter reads mV 20
